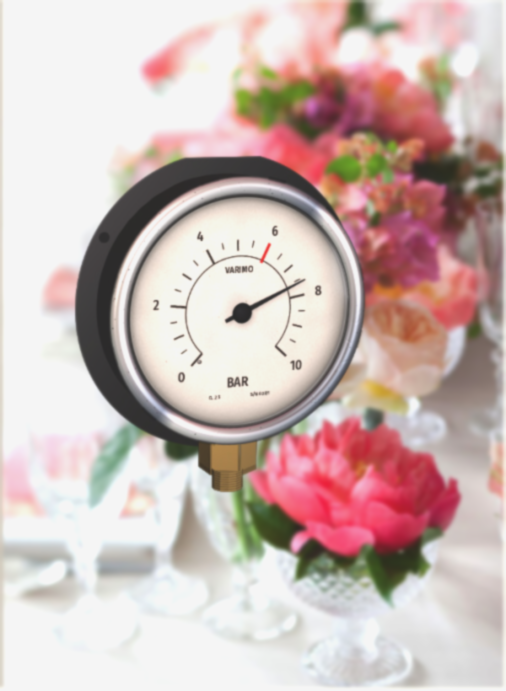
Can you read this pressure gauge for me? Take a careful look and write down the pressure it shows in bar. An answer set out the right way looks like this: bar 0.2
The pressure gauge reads bar 7.5
